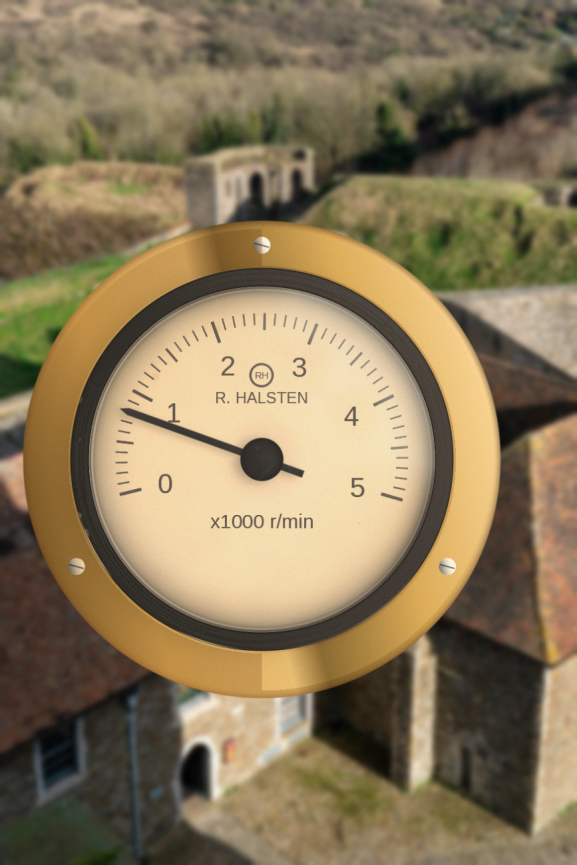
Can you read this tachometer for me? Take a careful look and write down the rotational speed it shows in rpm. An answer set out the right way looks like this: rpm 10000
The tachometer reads rpm 800
